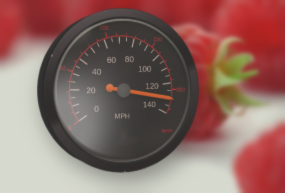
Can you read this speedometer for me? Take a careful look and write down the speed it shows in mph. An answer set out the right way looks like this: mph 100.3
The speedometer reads mph 130
